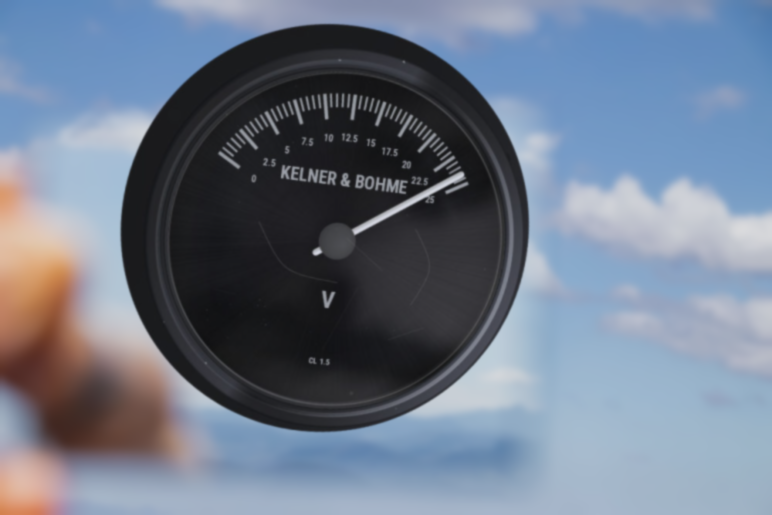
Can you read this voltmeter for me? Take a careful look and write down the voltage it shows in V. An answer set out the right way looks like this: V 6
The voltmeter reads V 24
